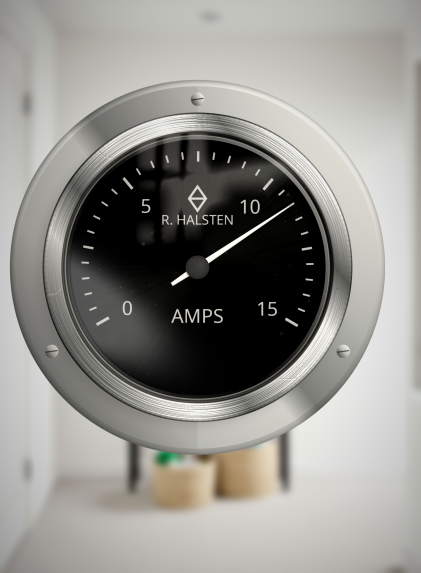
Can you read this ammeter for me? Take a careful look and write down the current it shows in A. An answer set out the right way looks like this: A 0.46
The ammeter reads A 11
